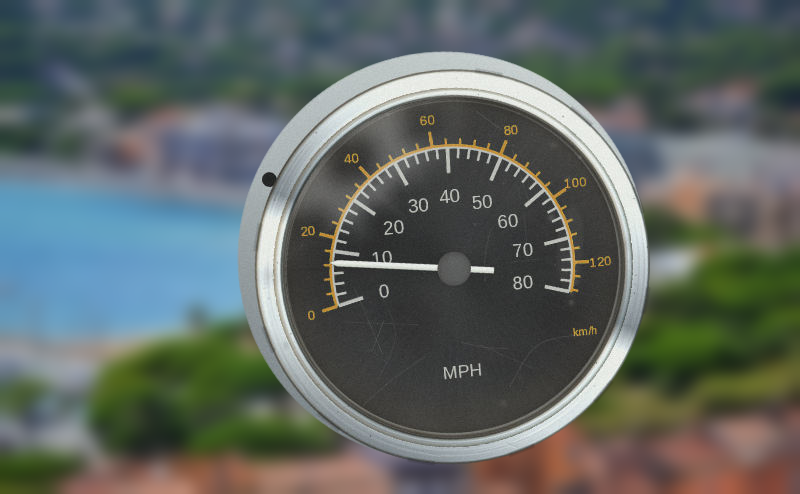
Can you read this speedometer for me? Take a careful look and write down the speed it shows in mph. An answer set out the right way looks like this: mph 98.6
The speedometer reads mph 8
